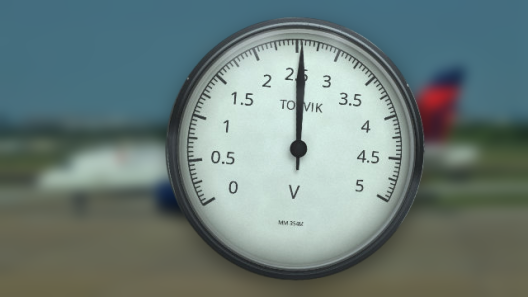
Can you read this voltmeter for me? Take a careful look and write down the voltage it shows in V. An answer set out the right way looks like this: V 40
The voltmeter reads V 2.55
